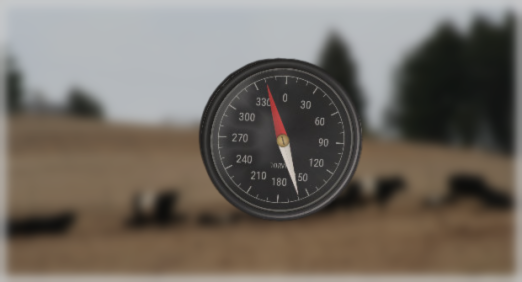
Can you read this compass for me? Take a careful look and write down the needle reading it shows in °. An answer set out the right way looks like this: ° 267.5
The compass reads ° 340
